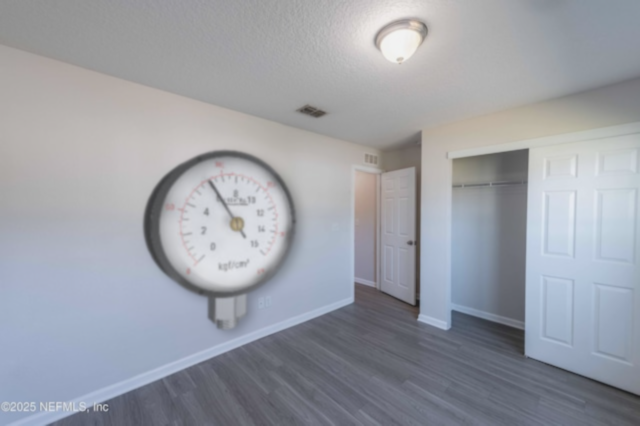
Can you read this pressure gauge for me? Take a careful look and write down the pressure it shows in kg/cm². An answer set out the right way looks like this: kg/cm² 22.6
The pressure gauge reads kg/cm² 6
